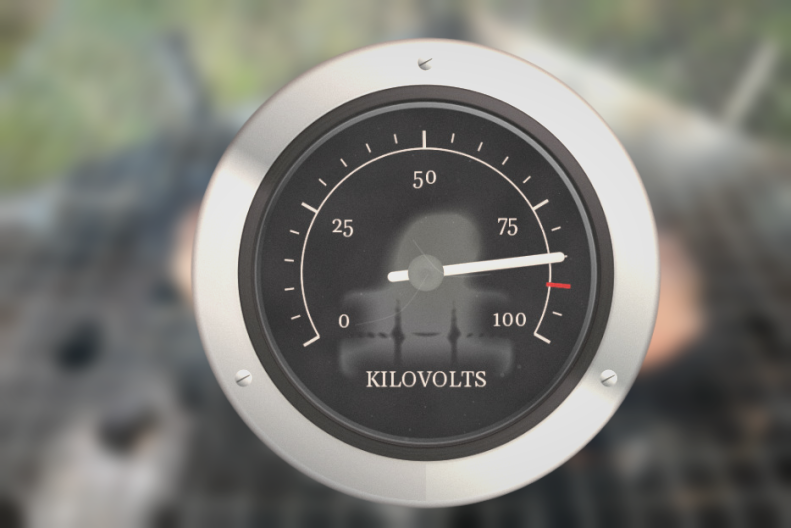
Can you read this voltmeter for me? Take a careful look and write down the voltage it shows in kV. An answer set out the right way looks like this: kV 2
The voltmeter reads kV 85
